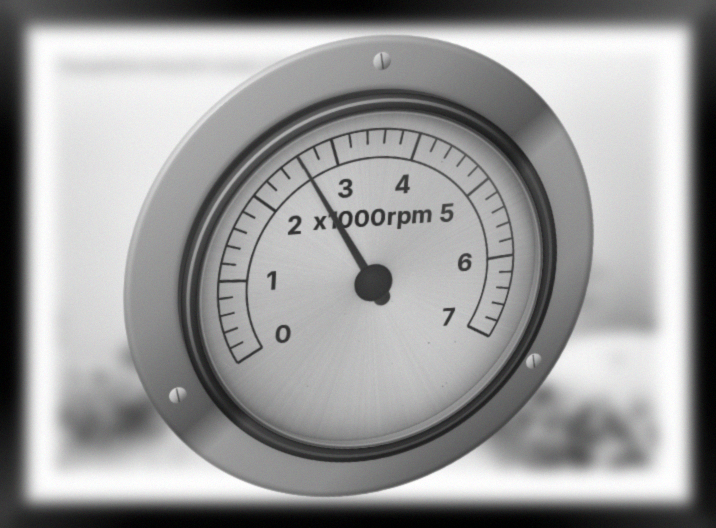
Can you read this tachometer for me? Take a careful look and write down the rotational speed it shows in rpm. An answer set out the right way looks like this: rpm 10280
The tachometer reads rpm 2600
